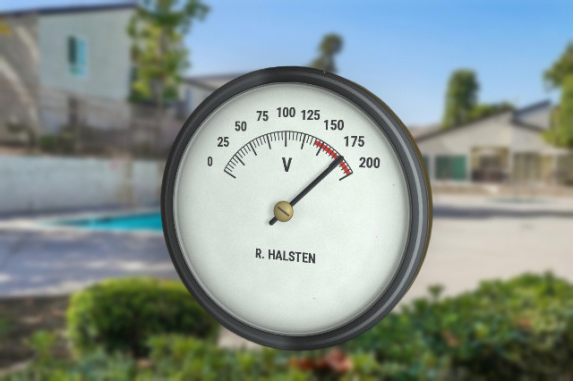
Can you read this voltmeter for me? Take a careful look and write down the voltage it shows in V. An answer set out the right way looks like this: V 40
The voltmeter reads V 180
